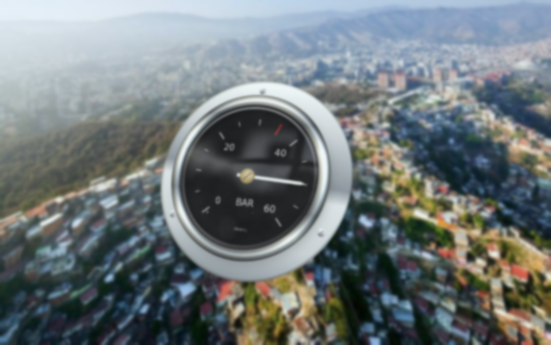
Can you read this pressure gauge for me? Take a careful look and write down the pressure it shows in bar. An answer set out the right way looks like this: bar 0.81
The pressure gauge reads bar 50
